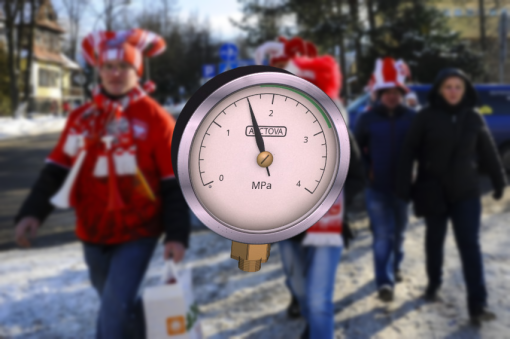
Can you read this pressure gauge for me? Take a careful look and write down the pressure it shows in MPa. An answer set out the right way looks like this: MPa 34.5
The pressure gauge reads MPa 1.6
